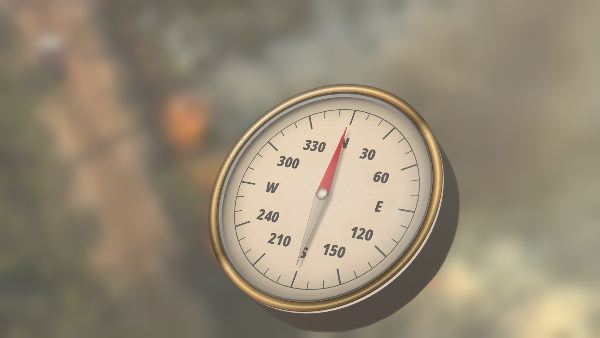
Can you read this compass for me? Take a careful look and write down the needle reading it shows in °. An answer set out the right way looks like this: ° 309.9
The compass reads ° 0
